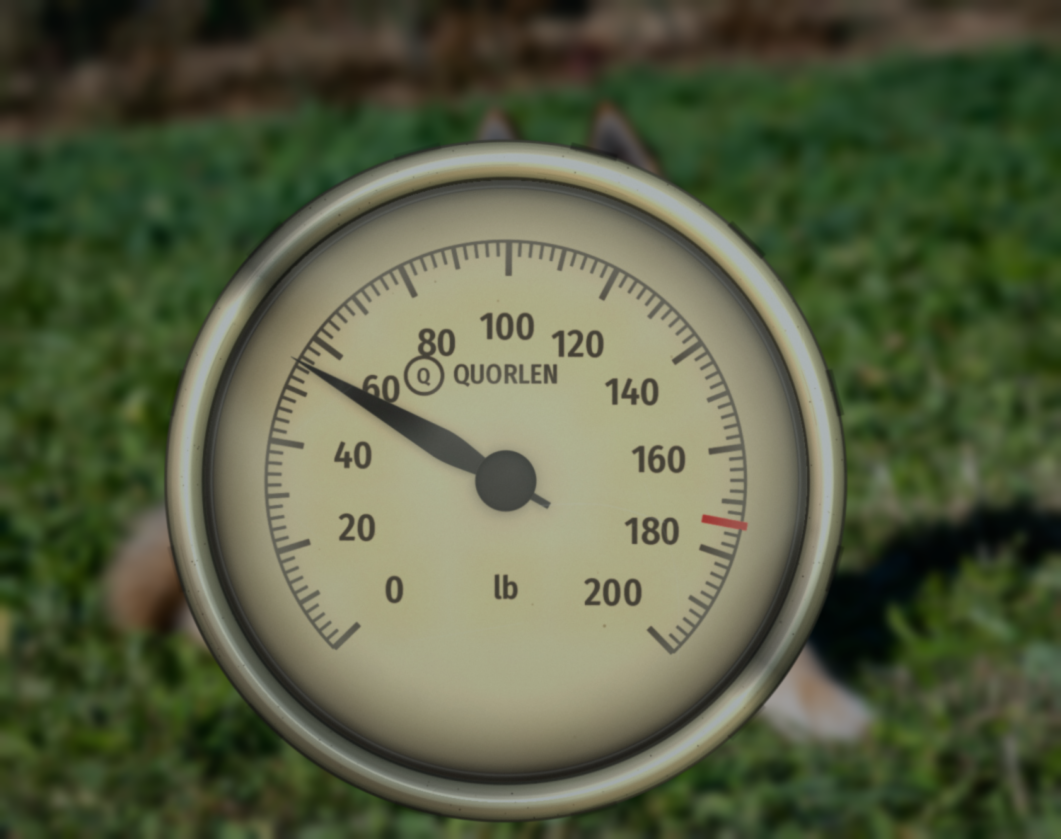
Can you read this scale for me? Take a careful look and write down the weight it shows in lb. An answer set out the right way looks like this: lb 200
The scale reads lb 55
